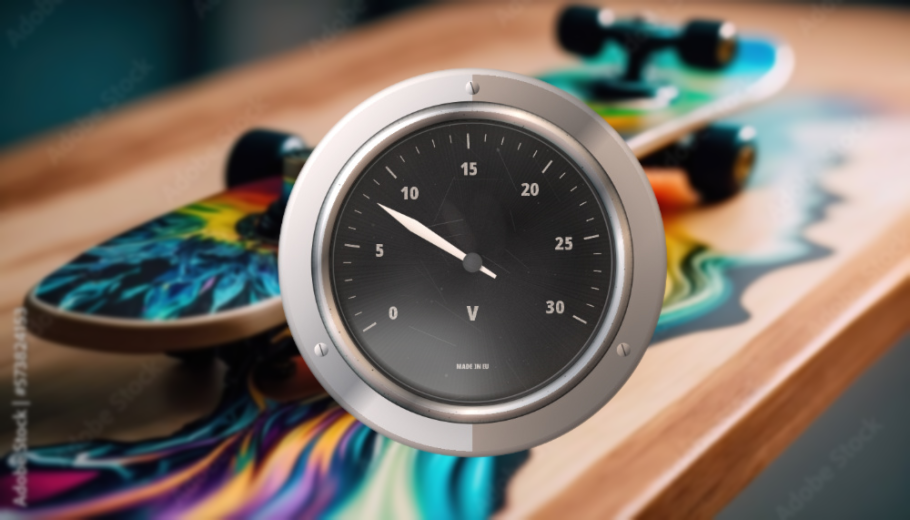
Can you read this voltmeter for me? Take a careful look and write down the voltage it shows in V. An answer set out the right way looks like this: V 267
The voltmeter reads V 8
